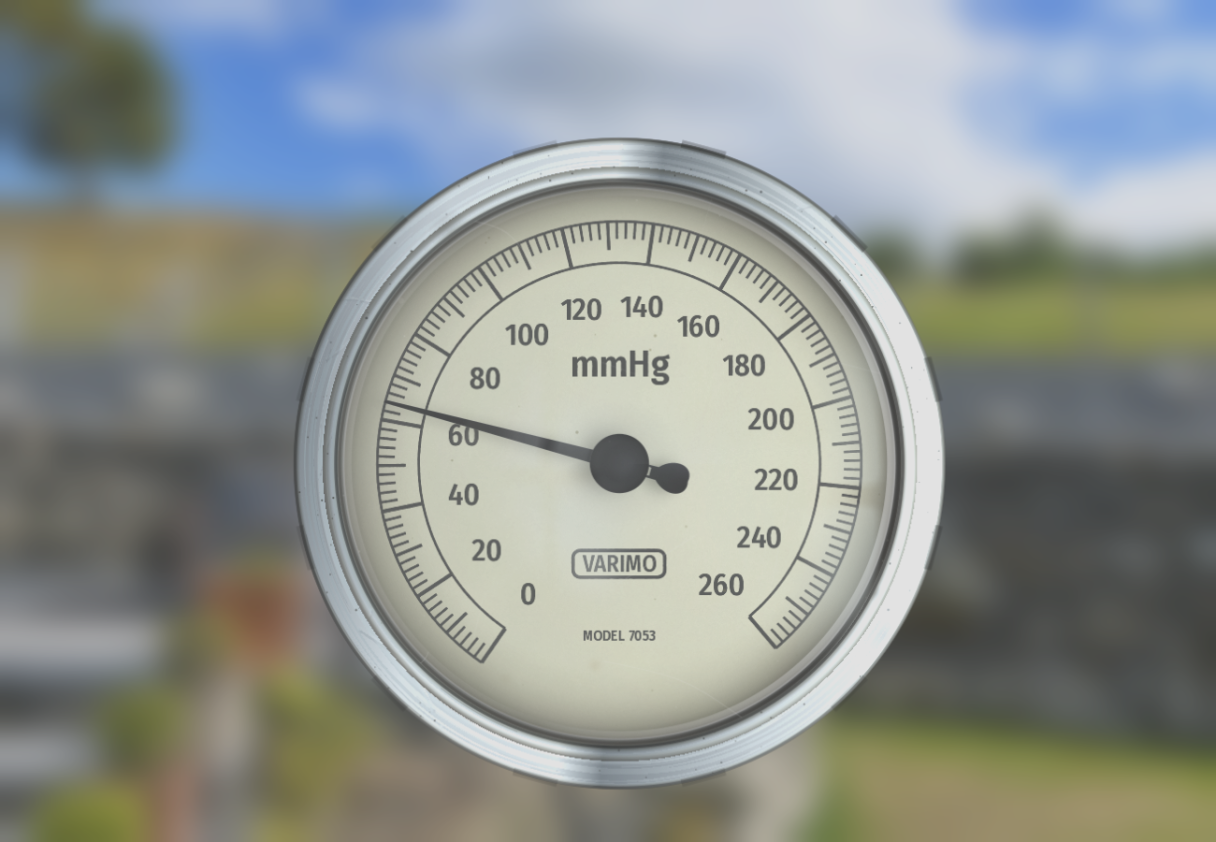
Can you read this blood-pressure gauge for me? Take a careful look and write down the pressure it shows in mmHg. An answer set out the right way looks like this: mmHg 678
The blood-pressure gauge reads mmHg 64
